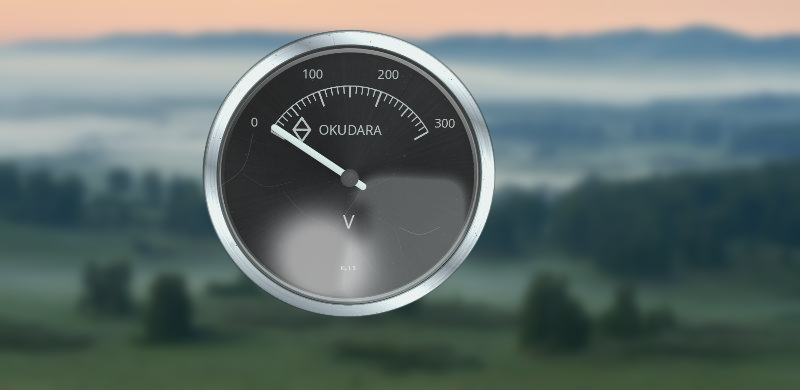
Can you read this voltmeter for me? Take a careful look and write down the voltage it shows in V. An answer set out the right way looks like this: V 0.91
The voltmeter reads V 10
